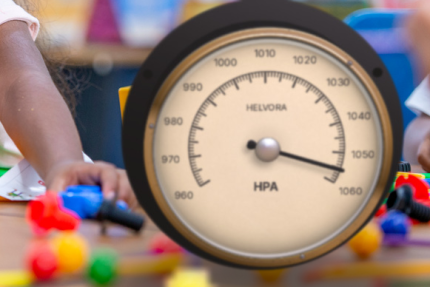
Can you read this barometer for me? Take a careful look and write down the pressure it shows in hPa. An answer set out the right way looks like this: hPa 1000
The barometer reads hPa 1055
